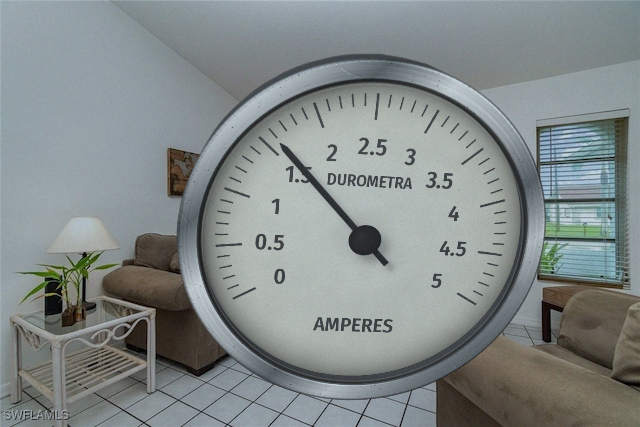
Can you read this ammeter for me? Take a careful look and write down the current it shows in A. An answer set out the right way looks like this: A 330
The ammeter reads A 1.6
